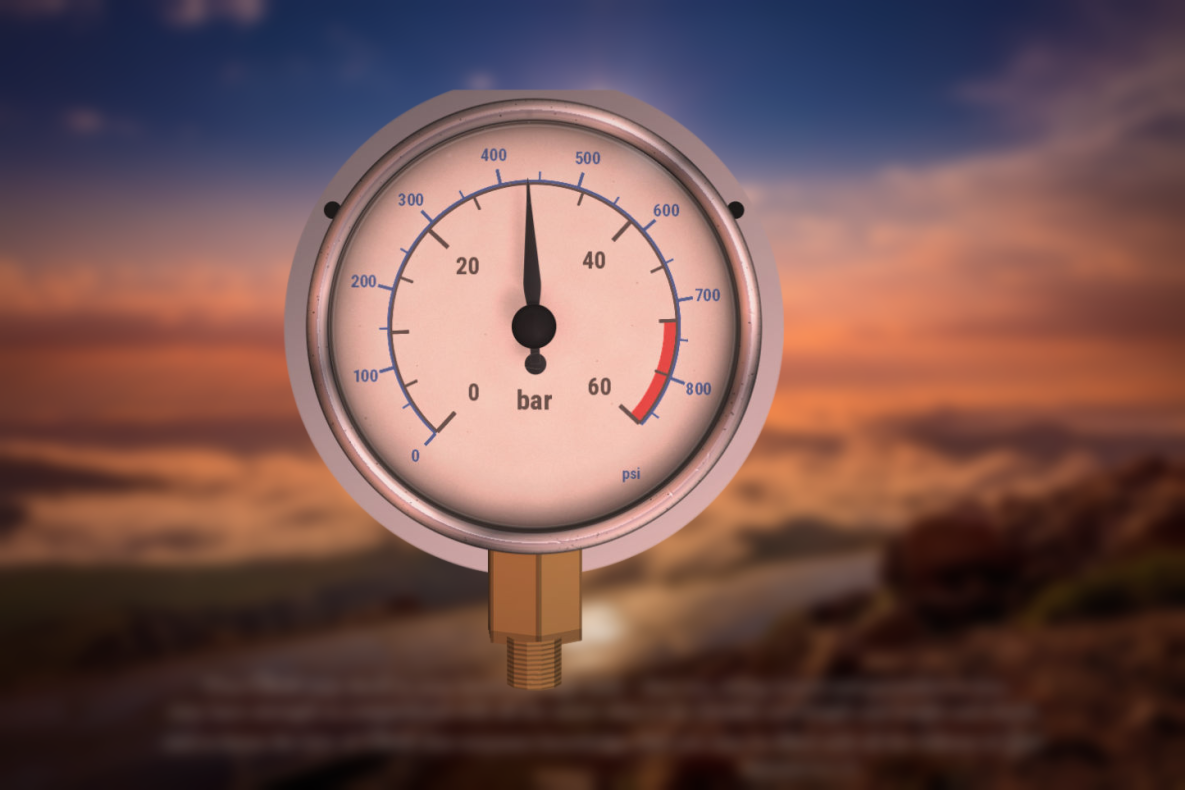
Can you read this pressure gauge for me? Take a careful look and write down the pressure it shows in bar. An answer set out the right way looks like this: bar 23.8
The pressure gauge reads bar 30
